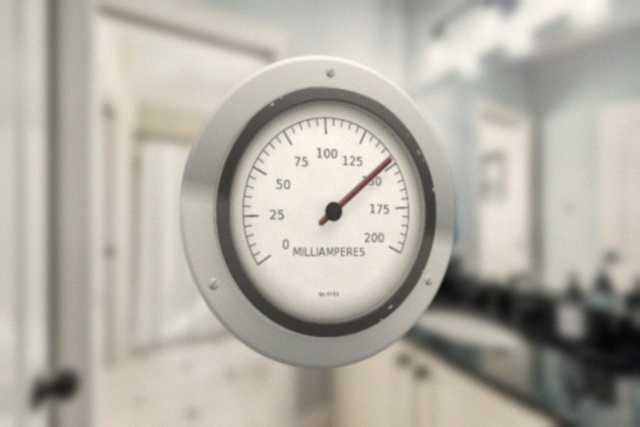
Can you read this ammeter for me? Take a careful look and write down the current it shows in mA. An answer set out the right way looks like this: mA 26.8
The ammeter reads mA 145
